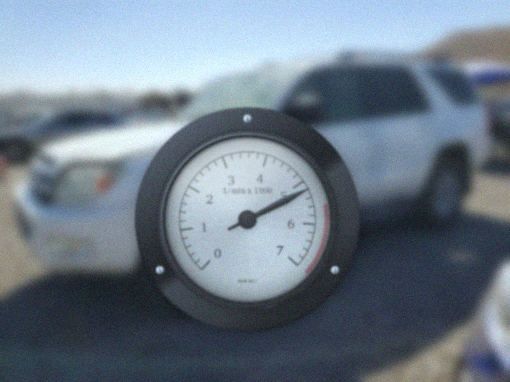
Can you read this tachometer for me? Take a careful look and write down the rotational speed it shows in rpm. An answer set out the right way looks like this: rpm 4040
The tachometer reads rpm 5200
